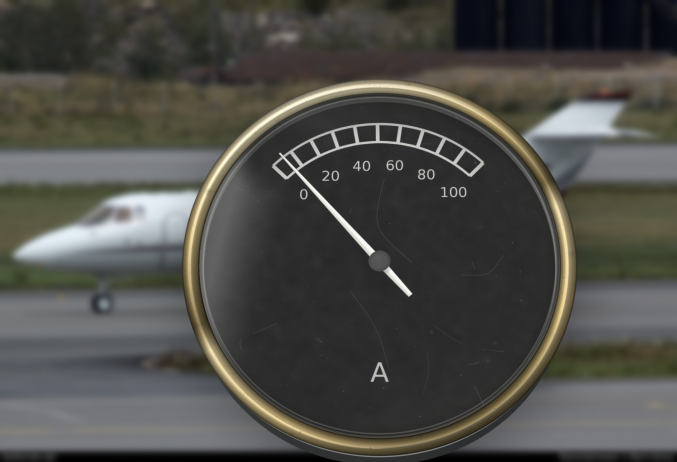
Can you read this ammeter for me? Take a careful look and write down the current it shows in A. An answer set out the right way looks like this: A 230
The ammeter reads A 5
